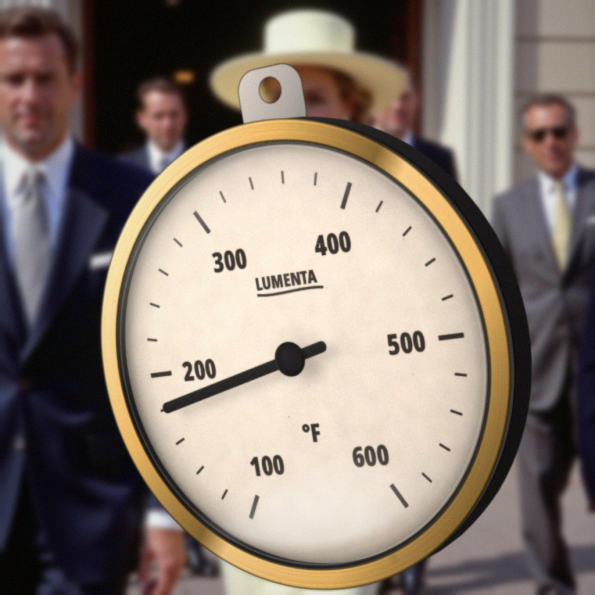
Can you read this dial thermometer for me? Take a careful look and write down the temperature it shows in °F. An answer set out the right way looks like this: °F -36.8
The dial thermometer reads °F 180
